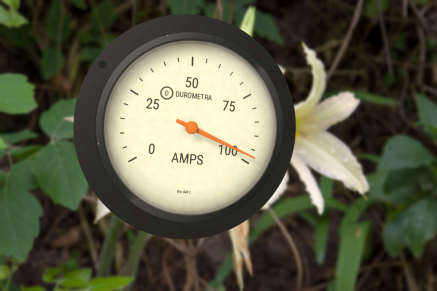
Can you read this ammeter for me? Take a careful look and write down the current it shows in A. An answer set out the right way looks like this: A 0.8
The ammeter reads A 97.5
